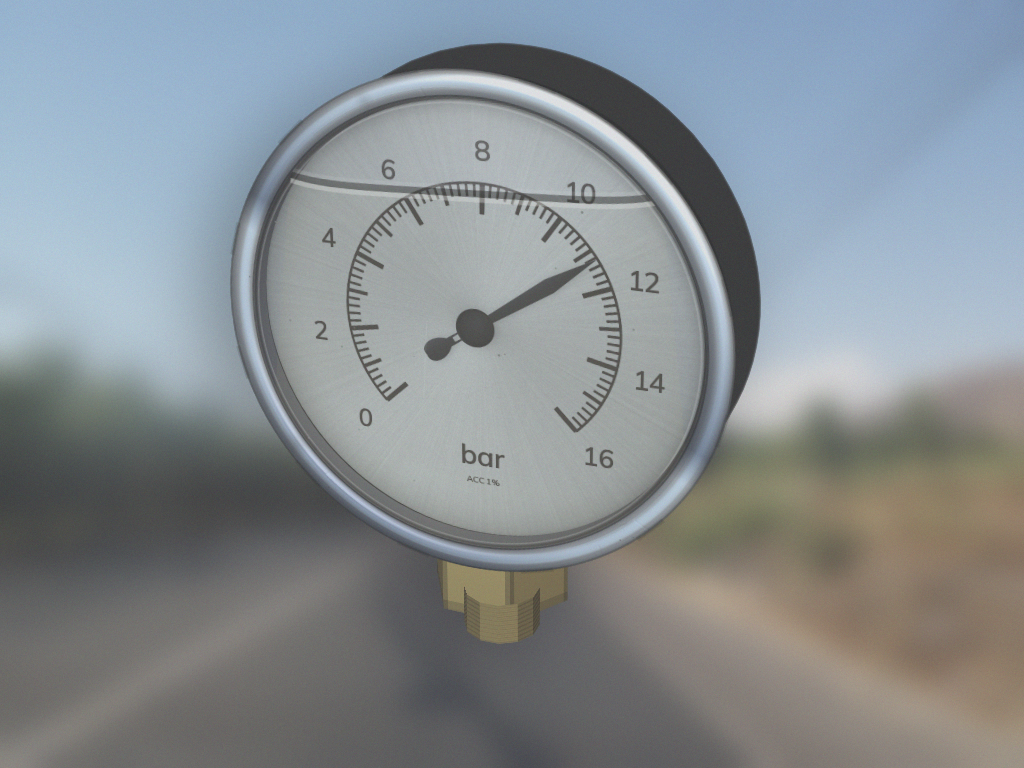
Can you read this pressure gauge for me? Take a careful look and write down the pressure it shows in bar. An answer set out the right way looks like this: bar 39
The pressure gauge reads bar 11.2
